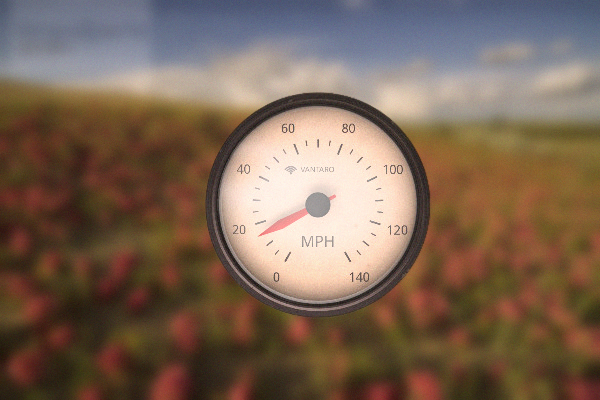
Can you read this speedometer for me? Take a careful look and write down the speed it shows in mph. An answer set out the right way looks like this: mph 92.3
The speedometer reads mph 15
